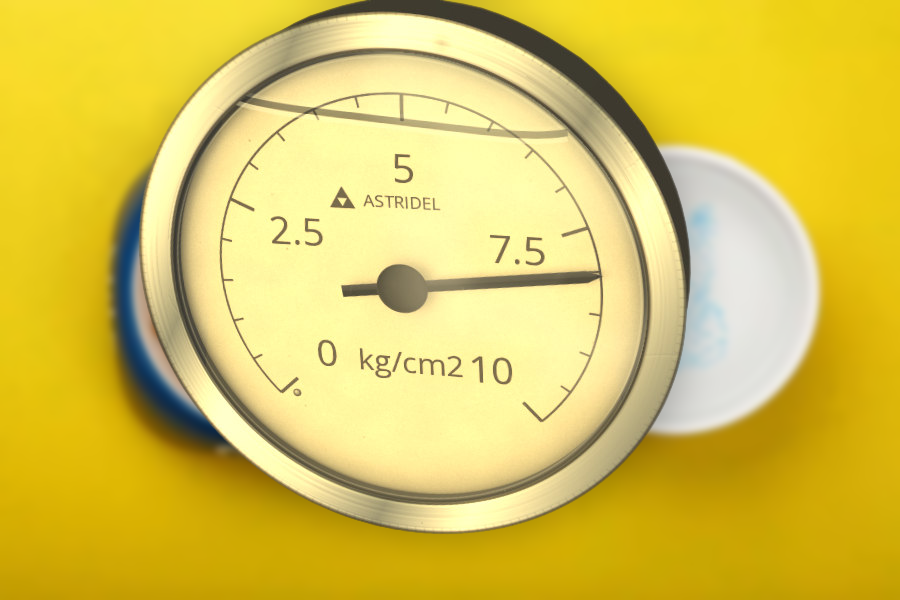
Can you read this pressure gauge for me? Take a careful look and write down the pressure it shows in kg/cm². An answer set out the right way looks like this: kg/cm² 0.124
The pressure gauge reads kg/cm² 8
